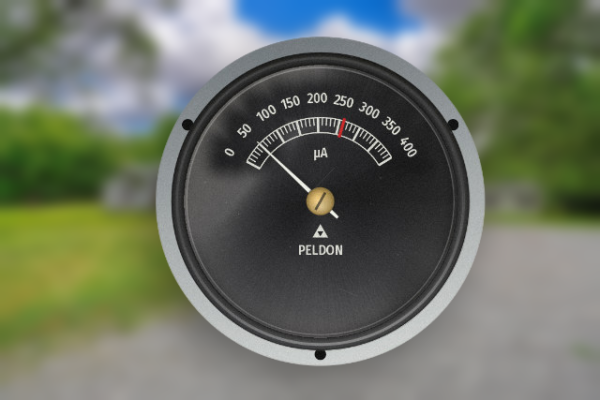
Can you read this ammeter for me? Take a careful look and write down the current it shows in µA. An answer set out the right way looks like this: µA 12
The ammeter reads µA 50
